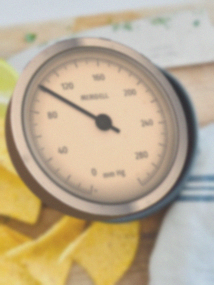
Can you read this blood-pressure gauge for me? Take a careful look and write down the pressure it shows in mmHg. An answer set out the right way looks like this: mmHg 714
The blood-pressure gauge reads mmHg 100
